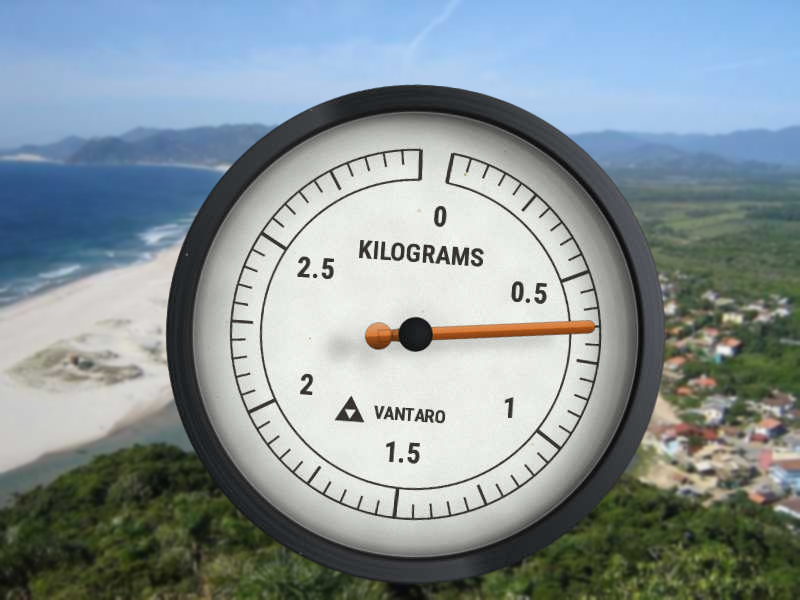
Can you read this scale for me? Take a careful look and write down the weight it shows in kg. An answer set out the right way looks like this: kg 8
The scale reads kg 0.65
